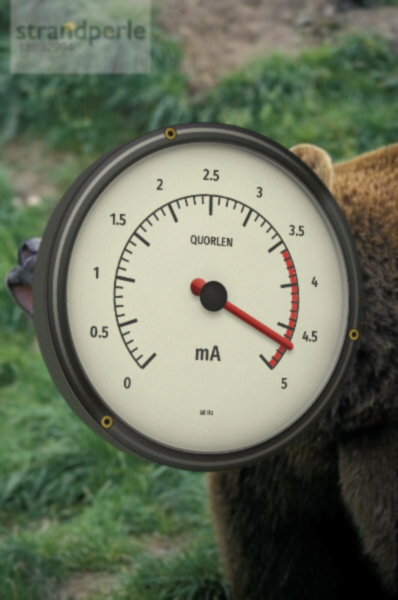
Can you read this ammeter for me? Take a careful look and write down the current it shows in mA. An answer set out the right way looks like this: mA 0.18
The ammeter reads mA 4.7
